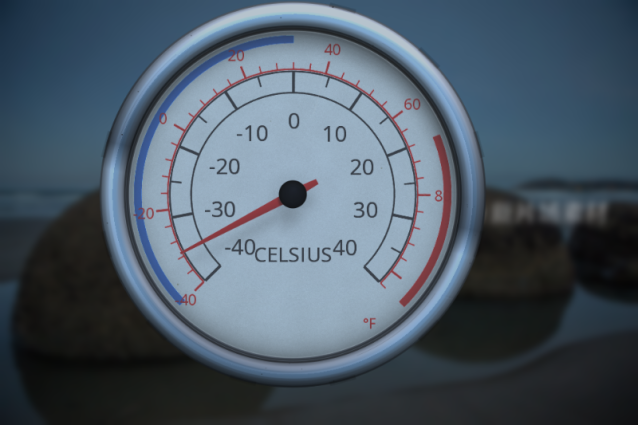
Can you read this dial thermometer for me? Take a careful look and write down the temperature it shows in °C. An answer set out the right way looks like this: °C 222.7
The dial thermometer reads °C -35
